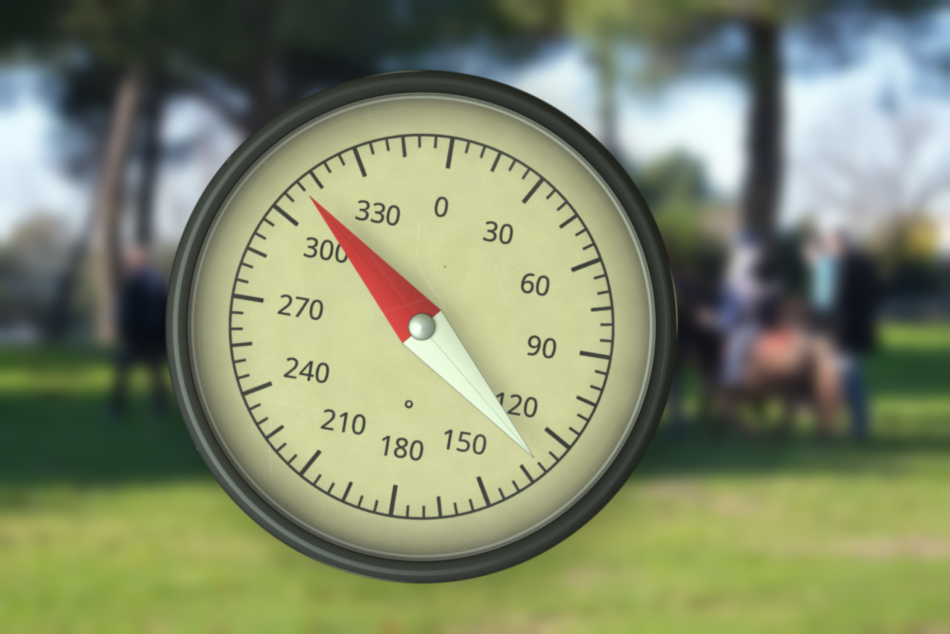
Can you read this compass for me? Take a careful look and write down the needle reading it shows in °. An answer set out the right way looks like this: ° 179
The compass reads ° 310
